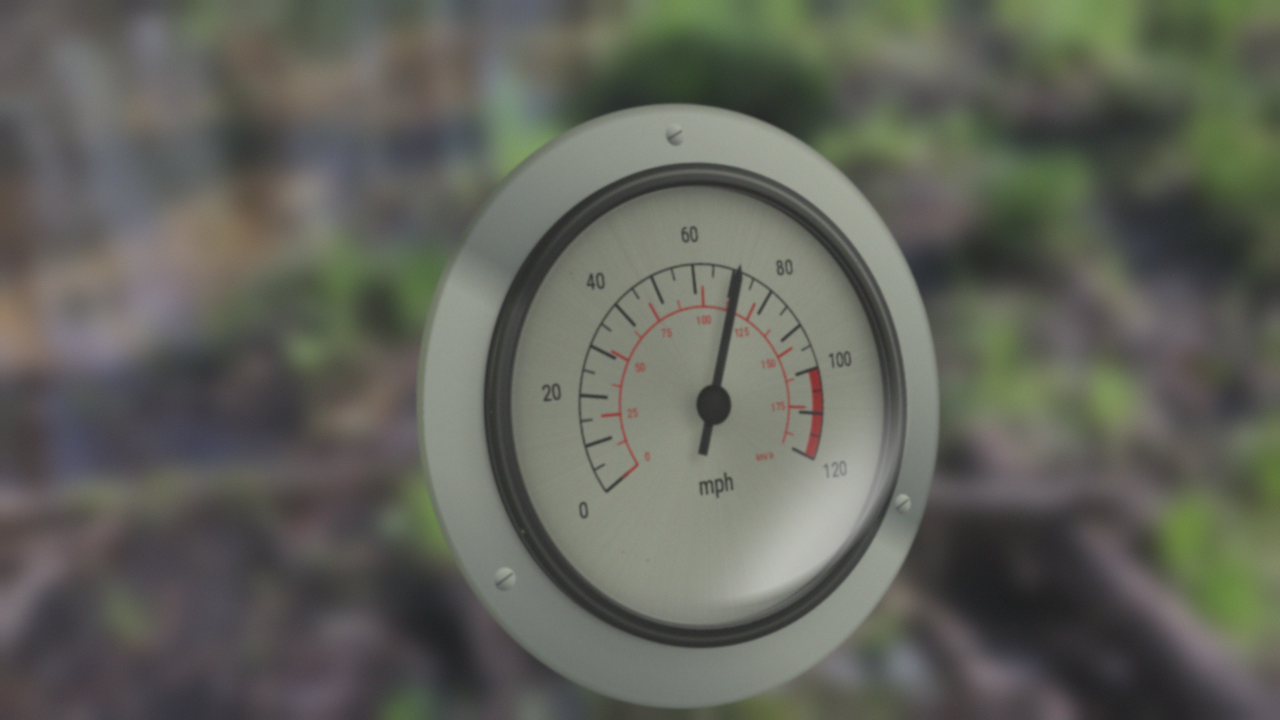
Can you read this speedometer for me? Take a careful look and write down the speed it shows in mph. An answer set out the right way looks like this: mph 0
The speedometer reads mph 70
